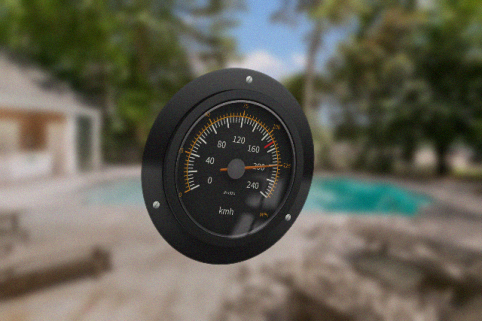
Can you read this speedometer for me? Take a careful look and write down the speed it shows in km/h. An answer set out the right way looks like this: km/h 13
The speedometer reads km/h 200
